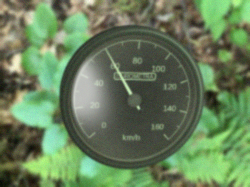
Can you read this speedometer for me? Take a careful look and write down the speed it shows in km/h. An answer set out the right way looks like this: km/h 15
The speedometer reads km/h 60
